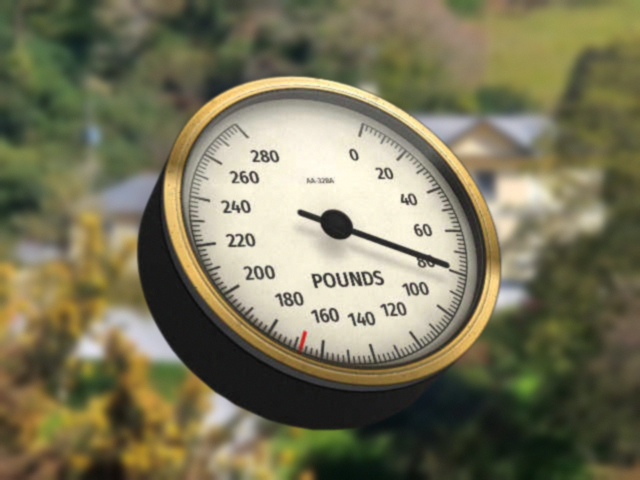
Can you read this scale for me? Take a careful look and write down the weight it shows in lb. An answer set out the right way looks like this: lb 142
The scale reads lb 80
